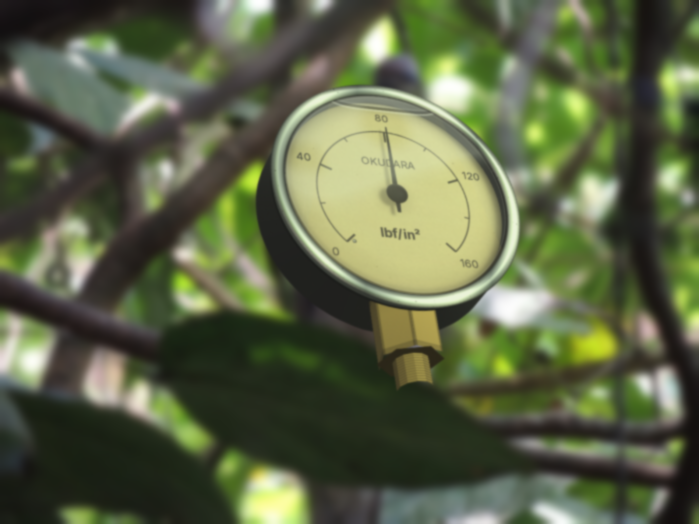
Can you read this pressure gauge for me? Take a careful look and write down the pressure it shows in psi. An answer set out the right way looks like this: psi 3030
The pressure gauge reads psi 80
